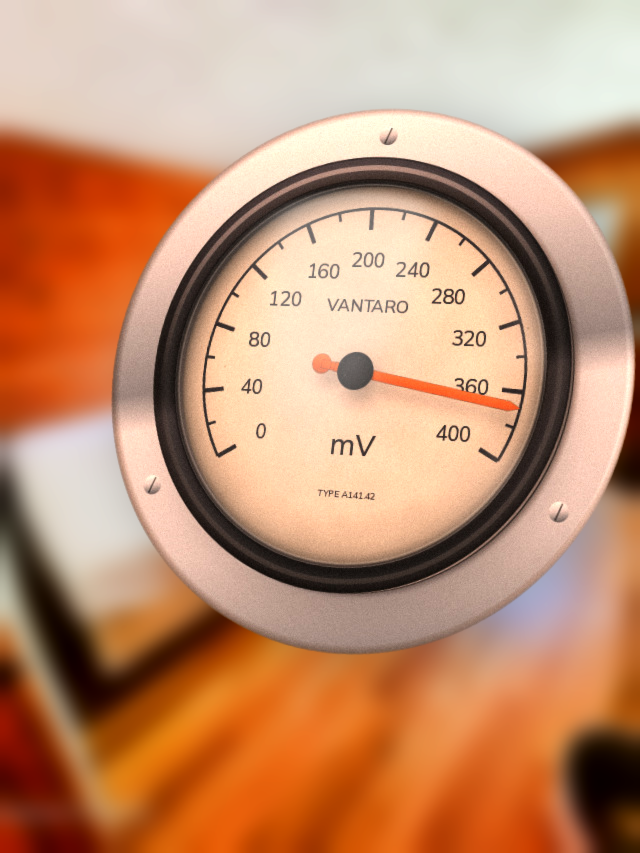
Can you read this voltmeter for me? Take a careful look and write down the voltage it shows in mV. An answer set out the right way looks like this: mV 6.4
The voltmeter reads mV 370
